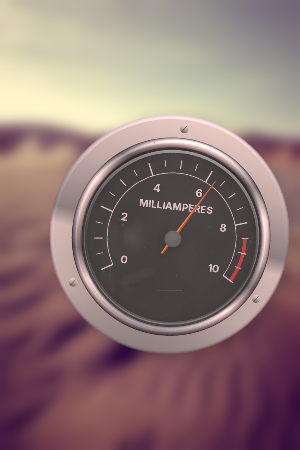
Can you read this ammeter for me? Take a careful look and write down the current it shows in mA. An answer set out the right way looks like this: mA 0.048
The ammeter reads mA 6.25
